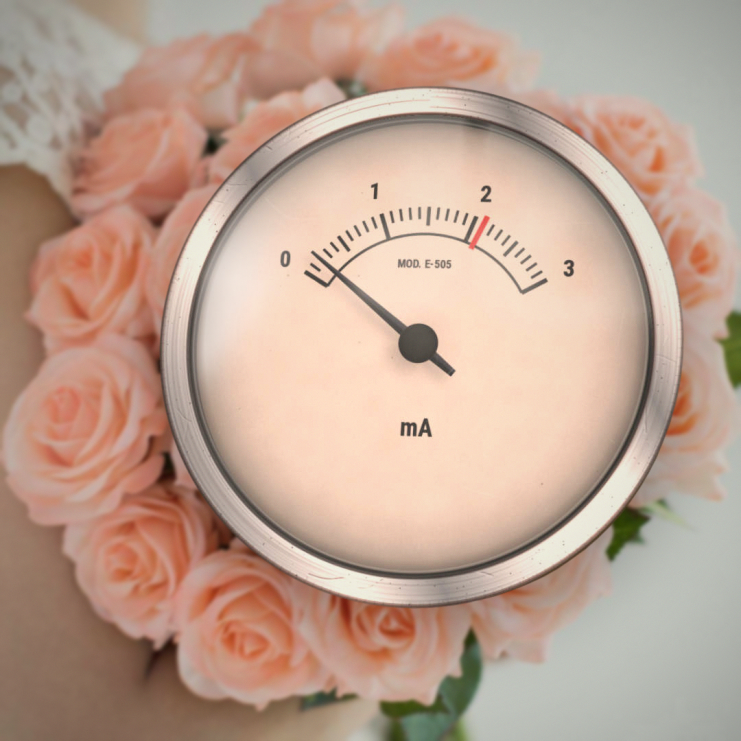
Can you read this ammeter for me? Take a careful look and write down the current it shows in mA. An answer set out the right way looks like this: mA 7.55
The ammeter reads mA 0.2
